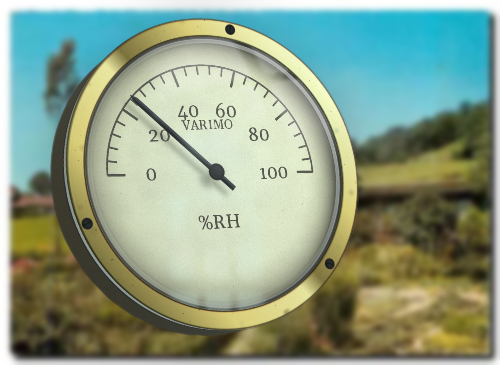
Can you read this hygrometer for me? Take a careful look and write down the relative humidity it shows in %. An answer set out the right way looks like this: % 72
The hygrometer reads % 24
